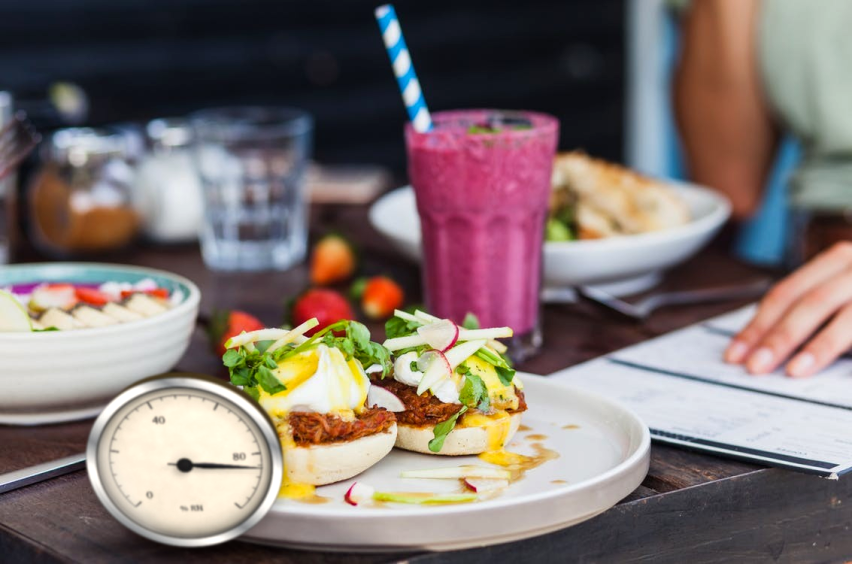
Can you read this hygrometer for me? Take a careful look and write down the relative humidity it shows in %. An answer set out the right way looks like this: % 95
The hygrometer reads % 84
